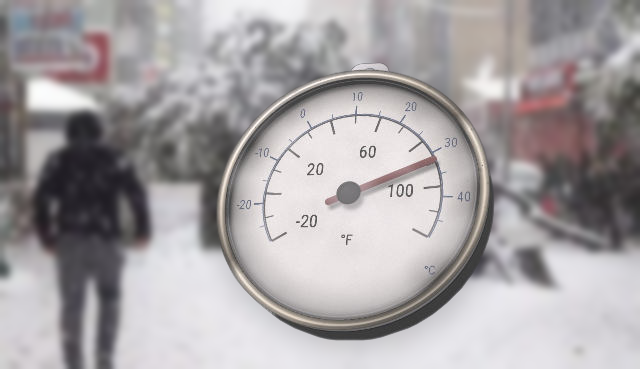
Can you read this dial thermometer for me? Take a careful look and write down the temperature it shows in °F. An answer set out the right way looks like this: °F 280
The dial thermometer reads °F 90
